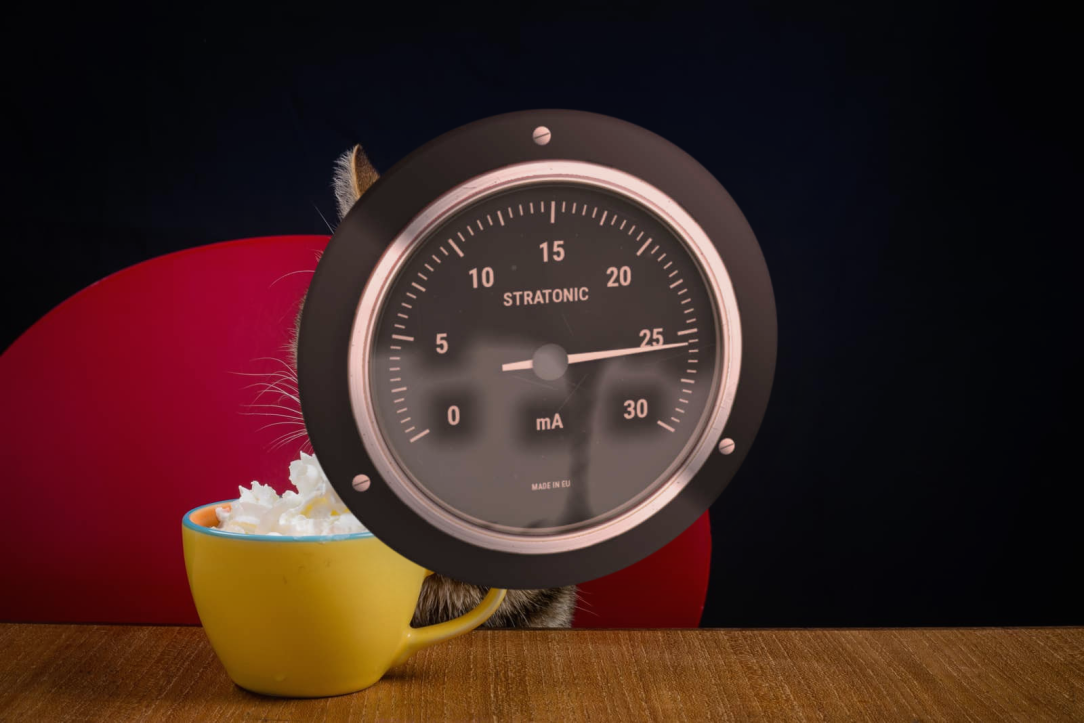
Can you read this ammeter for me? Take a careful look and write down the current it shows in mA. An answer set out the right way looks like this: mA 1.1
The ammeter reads mA 25.5
